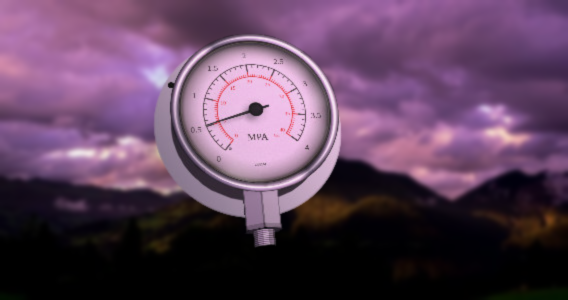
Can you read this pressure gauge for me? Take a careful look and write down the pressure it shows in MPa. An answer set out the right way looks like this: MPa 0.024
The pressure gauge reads MPa 0.5
